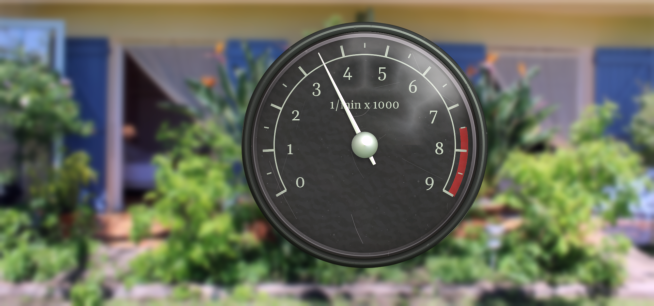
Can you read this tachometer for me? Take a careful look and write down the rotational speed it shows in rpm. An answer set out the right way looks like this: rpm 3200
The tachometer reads rpm 3500
